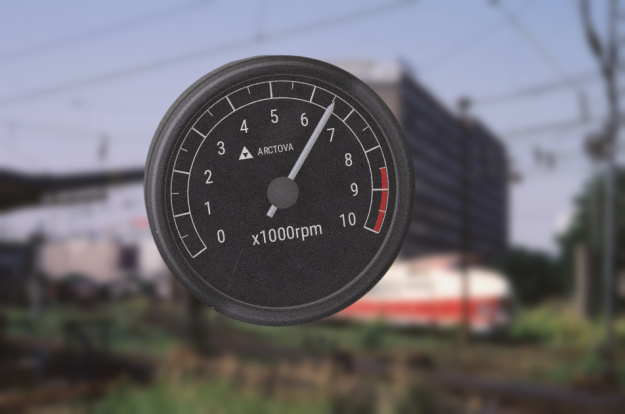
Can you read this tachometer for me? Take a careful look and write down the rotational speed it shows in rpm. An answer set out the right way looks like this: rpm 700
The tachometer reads rpm 6500
